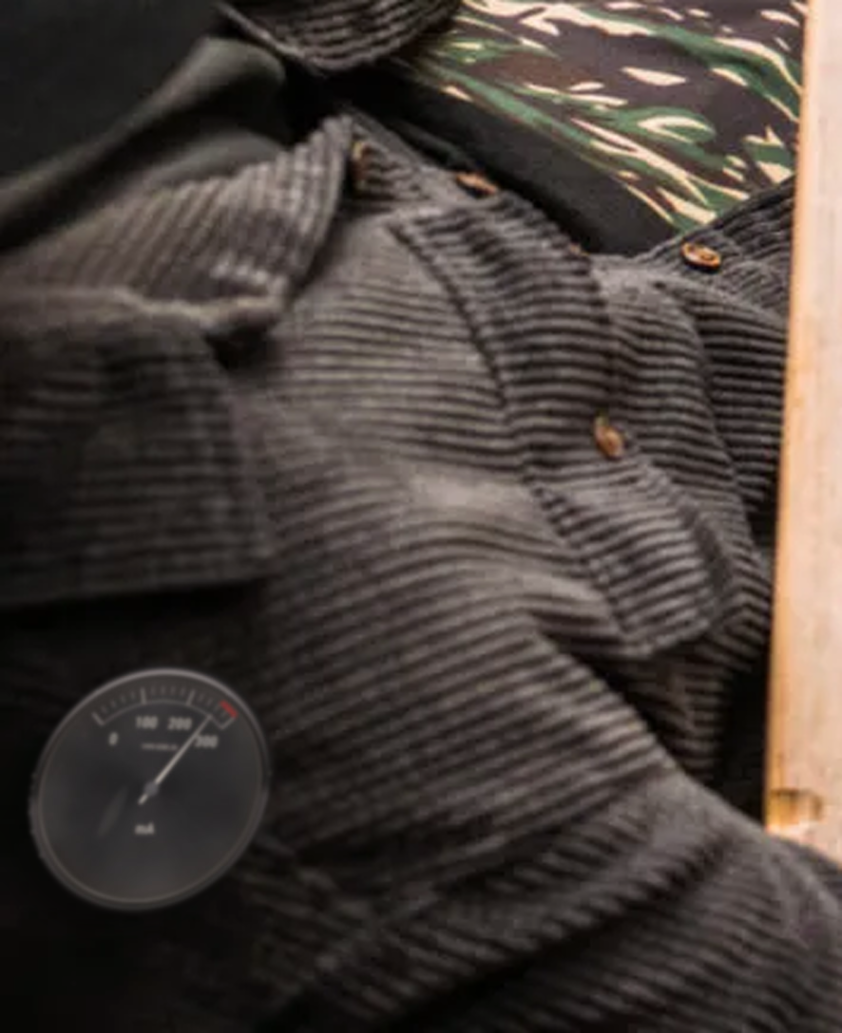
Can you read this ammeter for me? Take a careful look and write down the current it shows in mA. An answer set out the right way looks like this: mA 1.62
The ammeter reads mA 260
